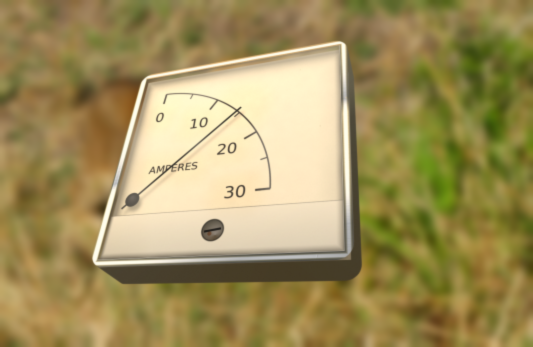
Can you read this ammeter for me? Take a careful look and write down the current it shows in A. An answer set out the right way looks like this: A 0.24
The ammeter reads A 15
